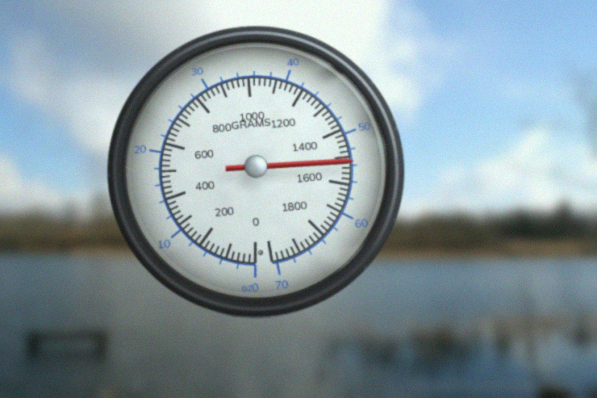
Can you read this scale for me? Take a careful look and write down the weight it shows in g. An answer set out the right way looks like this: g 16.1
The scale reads g 1520
